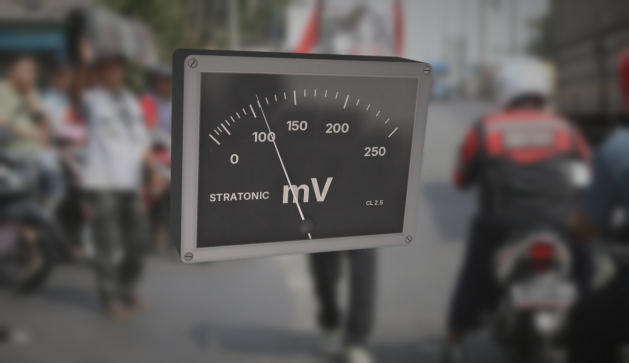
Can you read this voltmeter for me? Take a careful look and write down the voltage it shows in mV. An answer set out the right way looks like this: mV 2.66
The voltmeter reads mV 110
